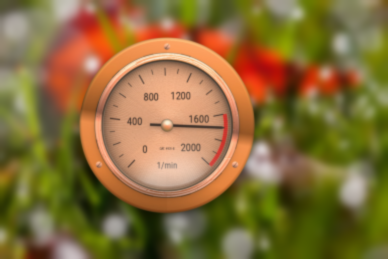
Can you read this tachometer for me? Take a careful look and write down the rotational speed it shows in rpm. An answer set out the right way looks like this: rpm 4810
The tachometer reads rpm 1700
